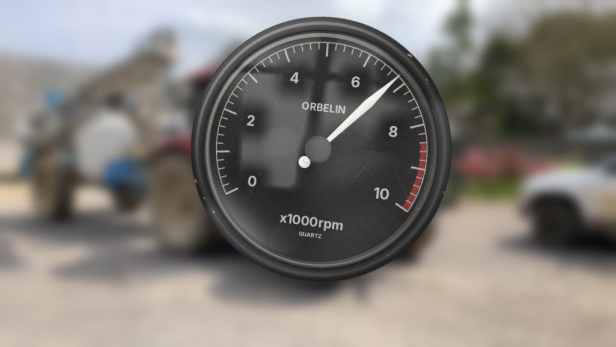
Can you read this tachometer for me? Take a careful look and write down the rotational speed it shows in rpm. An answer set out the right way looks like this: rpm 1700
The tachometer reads rpm 6800
